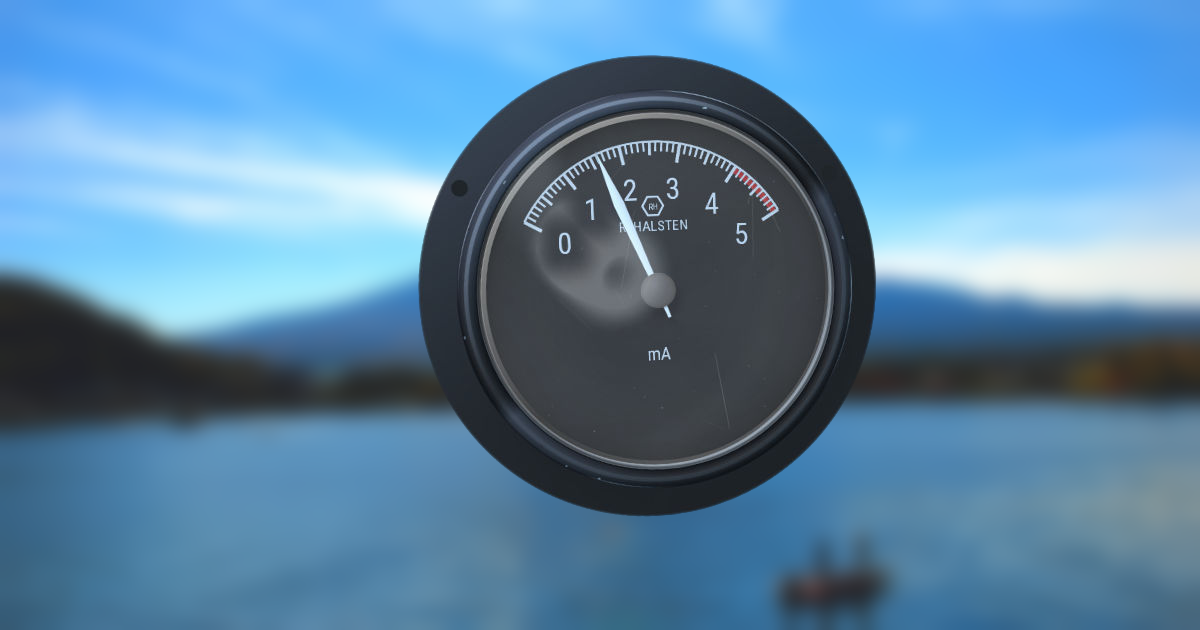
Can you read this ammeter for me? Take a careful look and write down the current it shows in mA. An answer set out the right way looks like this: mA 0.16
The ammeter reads mA 1.6
